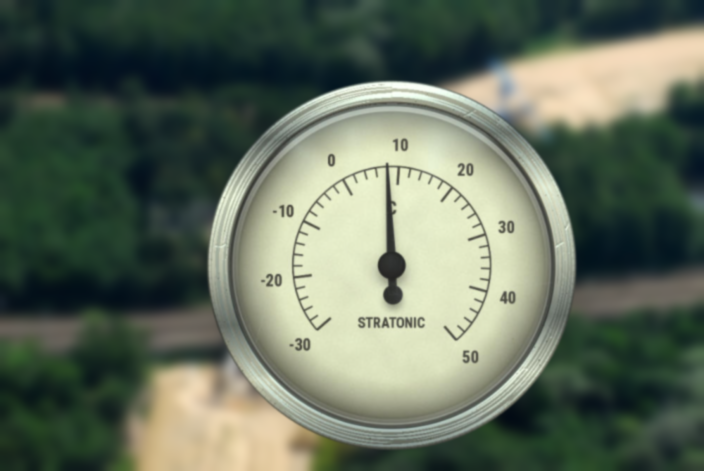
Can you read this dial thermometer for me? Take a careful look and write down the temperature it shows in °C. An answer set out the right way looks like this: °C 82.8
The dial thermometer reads °C 8
